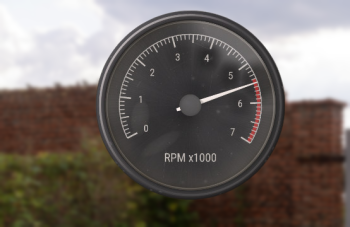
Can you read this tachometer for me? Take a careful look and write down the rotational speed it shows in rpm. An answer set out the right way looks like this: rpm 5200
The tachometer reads rpm 5500
